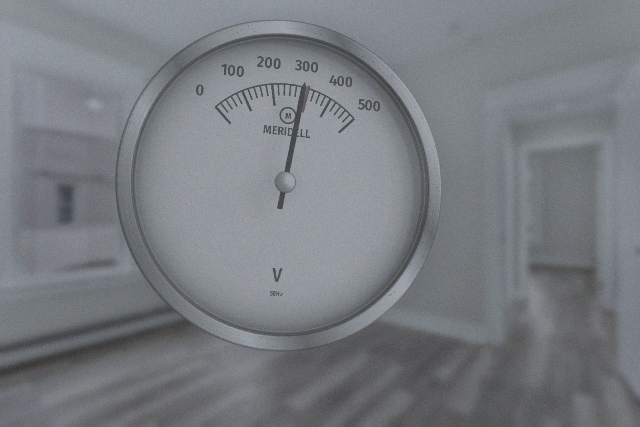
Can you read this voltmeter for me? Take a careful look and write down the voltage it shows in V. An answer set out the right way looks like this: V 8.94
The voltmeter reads V 300
